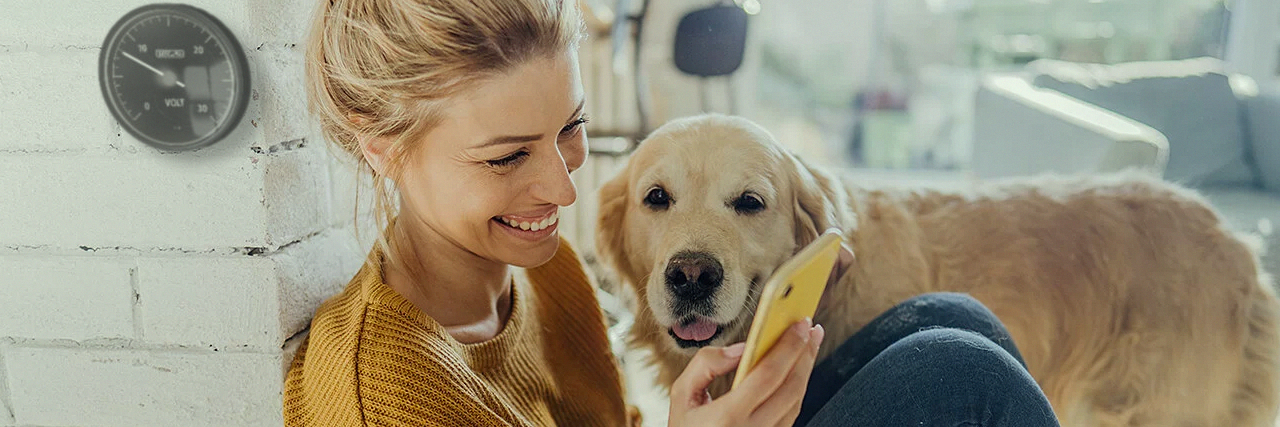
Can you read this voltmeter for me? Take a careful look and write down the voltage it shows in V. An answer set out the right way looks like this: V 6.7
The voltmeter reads V 8
